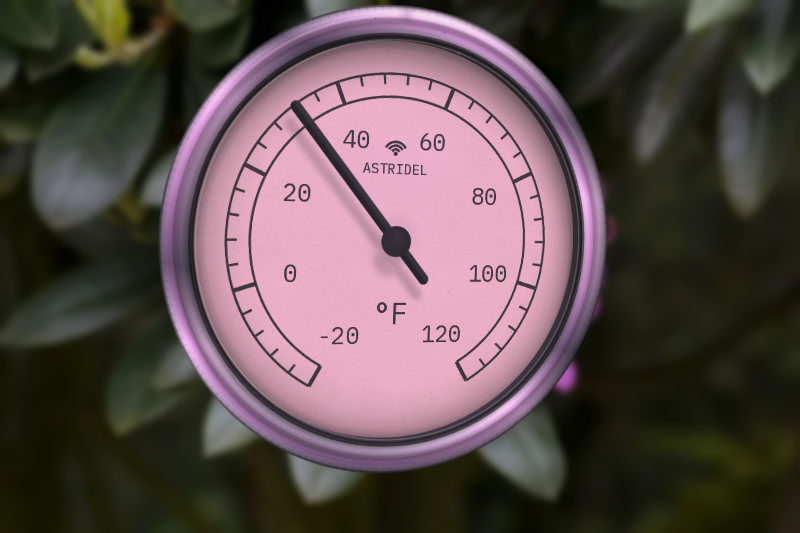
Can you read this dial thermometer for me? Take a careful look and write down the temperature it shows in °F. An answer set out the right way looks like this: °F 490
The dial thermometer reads °F 32
